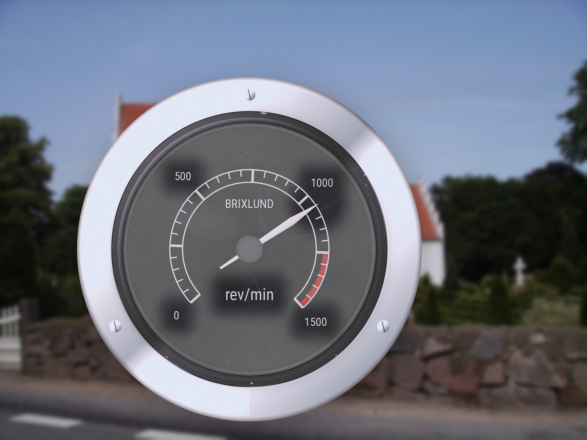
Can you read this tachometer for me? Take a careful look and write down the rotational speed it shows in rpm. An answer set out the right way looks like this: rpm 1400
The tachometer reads rpm 1050
